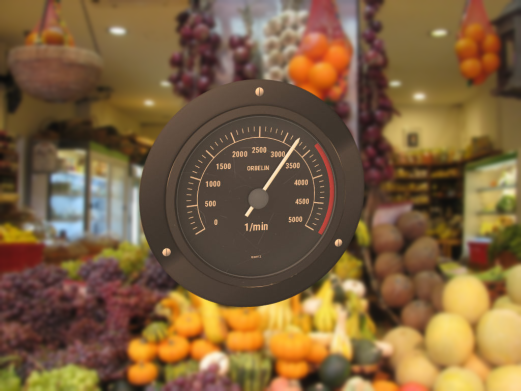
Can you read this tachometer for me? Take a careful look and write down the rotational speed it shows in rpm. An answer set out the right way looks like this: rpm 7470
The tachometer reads rpm 3200
